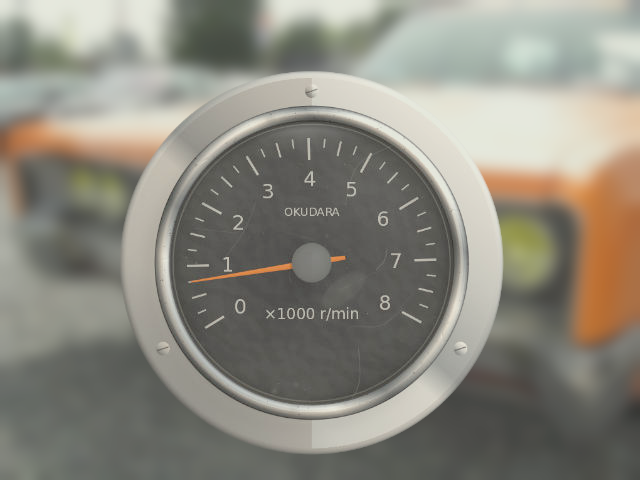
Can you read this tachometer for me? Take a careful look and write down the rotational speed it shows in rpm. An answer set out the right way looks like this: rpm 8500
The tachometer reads rpm 750
